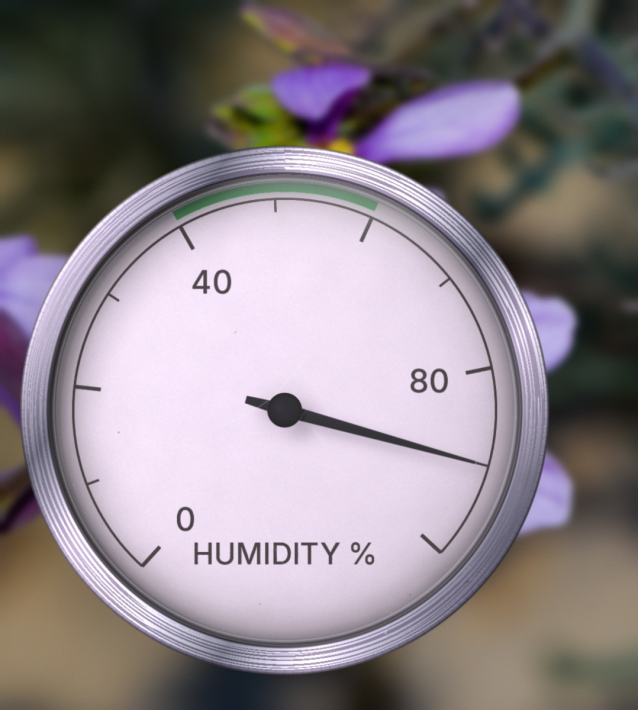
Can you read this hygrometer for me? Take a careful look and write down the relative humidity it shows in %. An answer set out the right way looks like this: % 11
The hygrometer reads % 90
